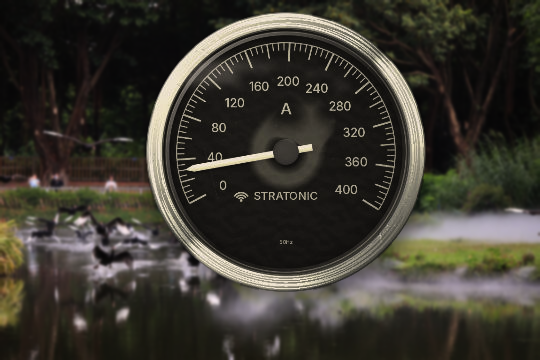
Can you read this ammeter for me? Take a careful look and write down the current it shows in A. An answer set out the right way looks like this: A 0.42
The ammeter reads A 30
